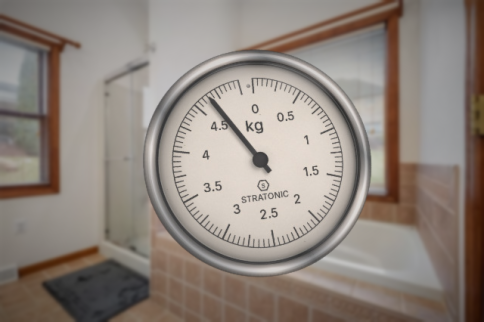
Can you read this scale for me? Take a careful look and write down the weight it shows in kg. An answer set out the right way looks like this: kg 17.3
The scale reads kg 4.65
